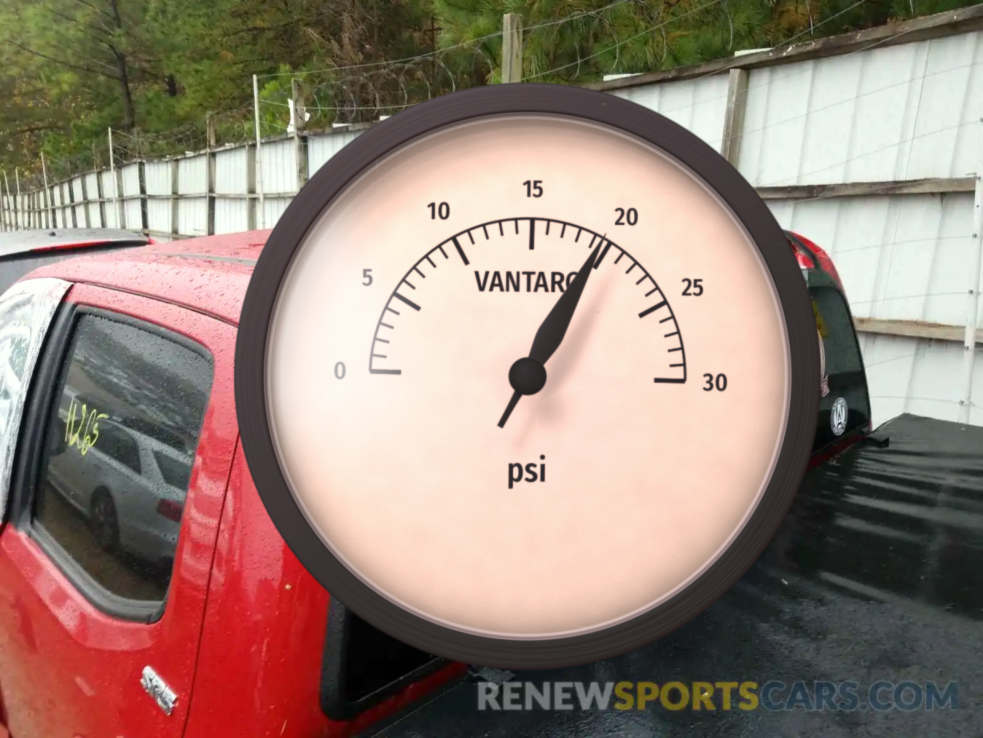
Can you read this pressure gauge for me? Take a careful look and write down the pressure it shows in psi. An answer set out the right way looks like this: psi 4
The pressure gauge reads psi 19.5
